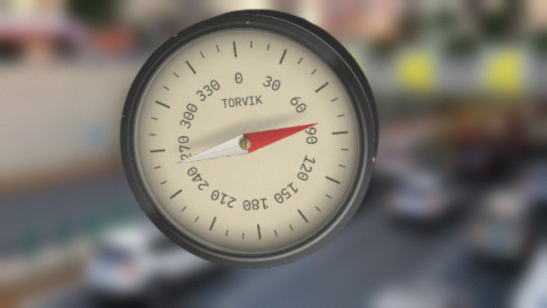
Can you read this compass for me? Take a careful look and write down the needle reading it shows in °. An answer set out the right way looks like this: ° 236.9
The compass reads ° 80
